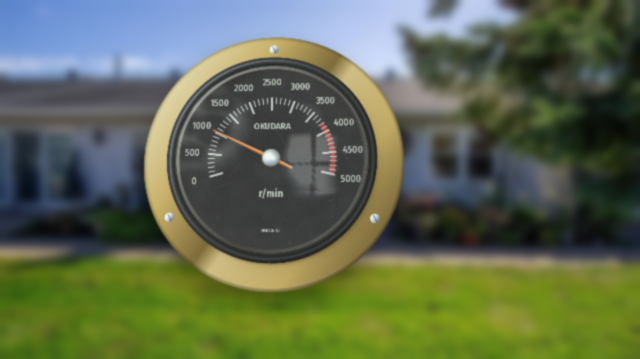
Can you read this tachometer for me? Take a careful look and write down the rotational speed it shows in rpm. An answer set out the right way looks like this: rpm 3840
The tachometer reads rpm 1000
